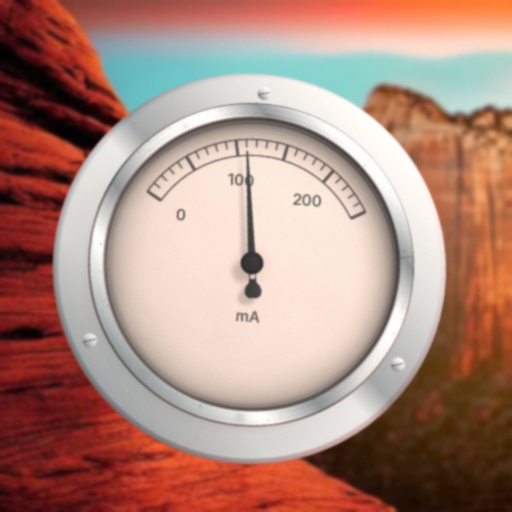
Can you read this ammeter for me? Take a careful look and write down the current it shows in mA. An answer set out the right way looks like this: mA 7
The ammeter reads mA 110
